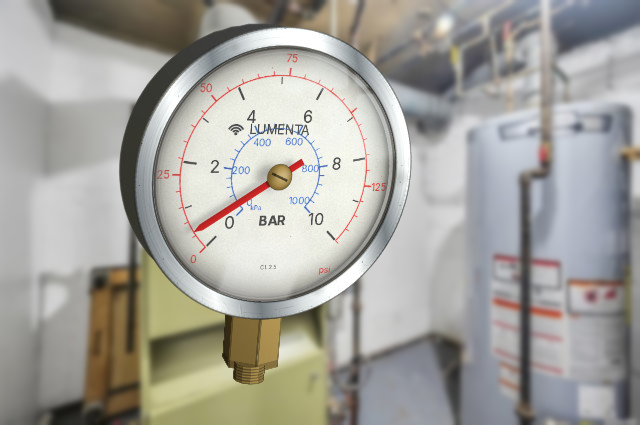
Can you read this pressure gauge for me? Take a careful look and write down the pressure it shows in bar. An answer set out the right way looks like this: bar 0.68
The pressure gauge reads bar 0.5
